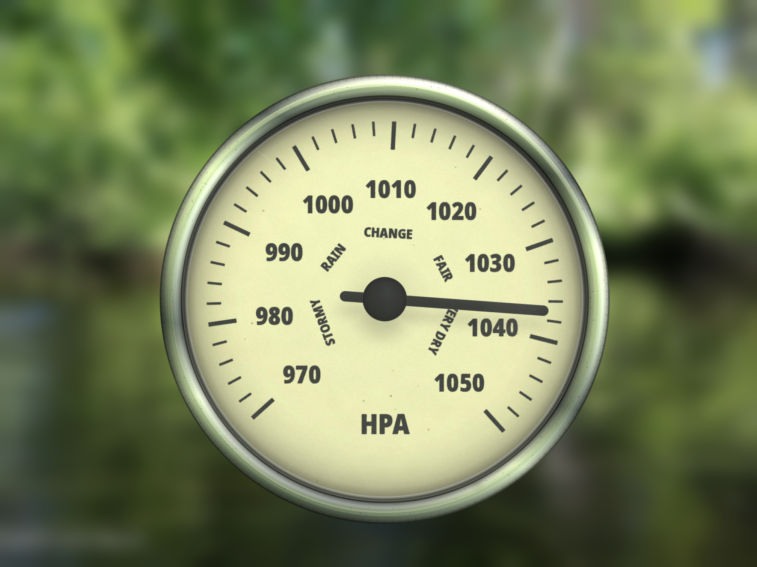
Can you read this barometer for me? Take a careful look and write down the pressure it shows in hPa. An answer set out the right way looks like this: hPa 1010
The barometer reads hPa 1037
